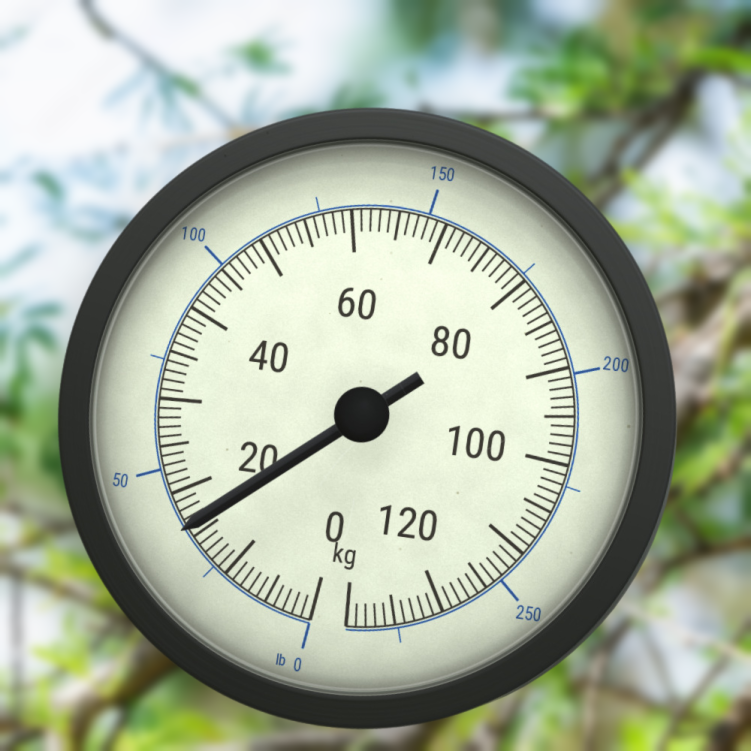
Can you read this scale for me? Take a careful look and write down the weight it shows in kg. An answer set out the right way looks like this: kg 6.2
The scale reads kg 16
